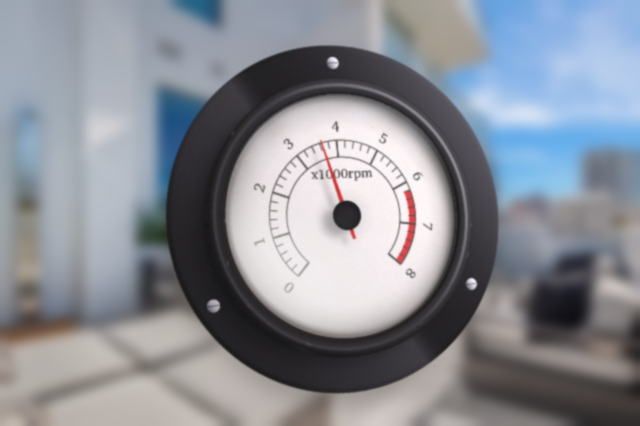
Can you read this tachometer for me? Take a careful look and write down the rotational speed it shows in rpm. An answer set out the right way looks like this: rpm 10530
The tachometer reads rpm 3600
